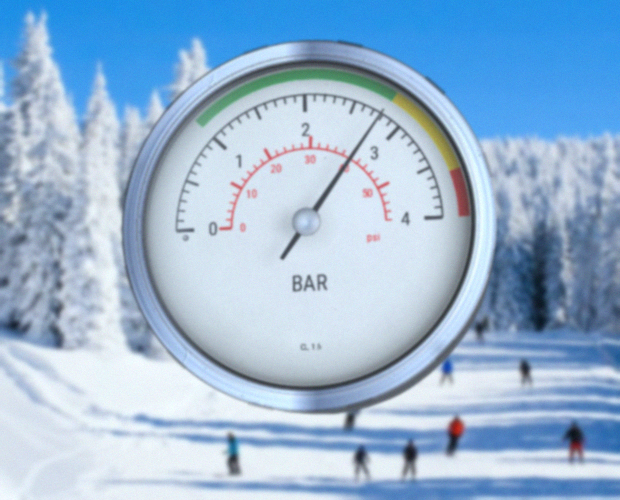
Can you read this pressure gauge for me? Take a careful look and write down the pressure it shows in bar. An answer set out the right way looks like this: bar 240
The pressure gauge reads bar 2.8
